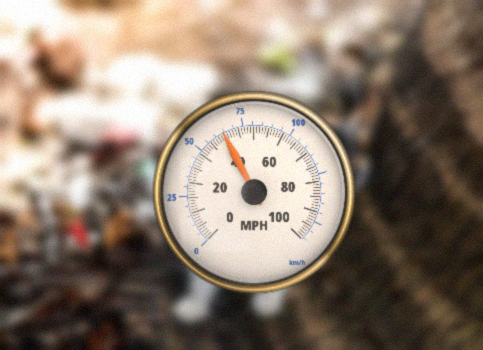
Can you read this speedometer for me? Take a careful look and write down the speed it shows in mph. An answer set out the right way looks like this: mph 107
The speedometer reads mph 40
